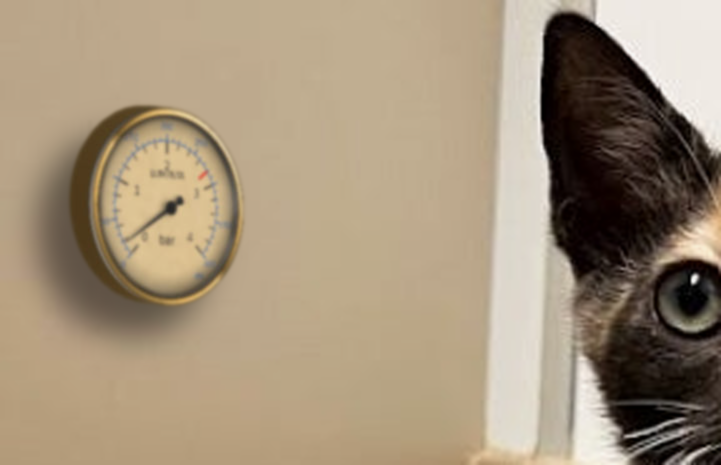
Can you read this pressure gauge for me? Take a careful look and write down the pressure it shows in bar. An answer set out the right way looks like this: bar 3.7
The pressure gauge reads bar 0.2
